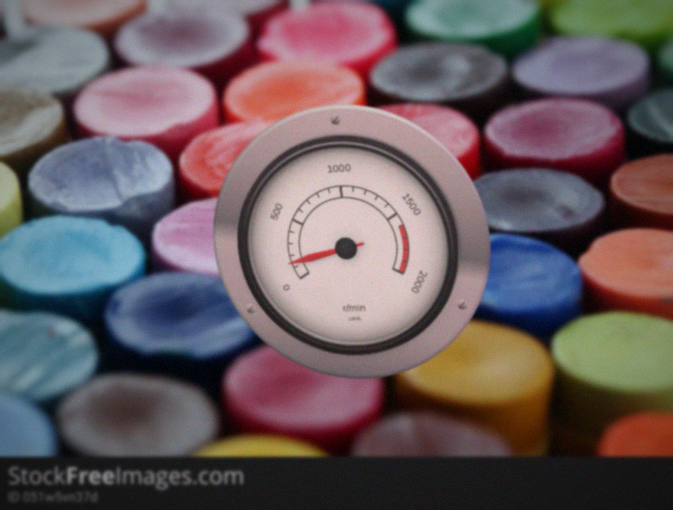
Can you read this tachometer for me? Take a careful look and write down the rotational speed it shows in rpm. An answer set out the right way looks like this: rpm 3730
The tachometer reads rpm 150
